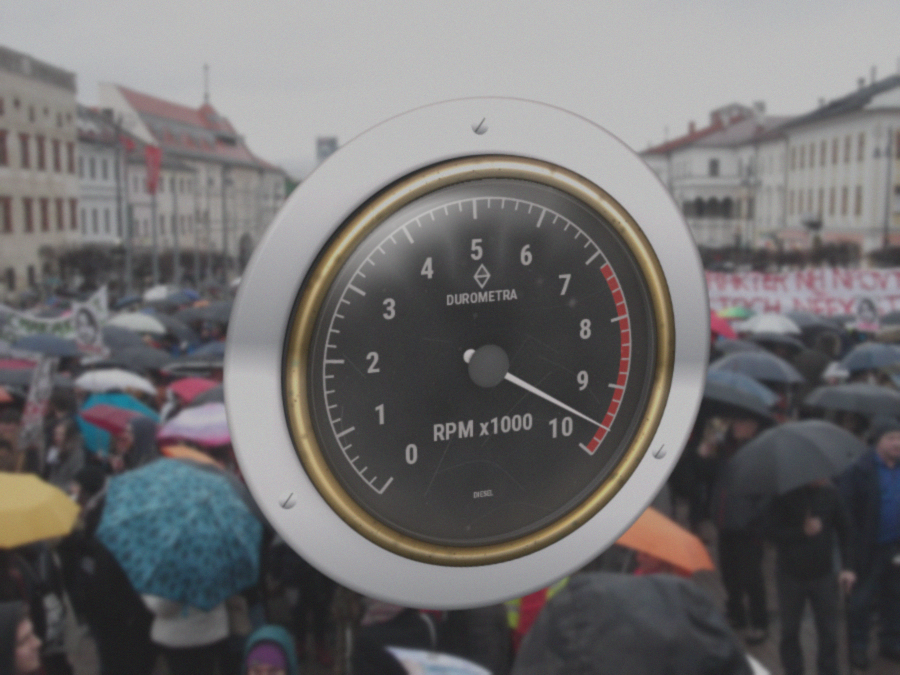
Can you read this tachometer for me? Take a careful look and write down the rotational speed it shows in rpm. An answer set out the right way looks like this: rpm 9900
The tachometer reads rpm 9600
